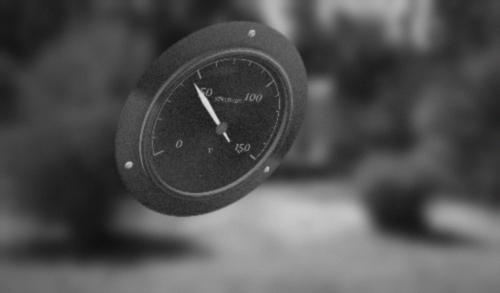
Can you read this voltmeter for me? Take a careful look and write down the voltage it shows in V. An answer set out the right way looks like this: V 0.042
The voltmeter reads V 45
